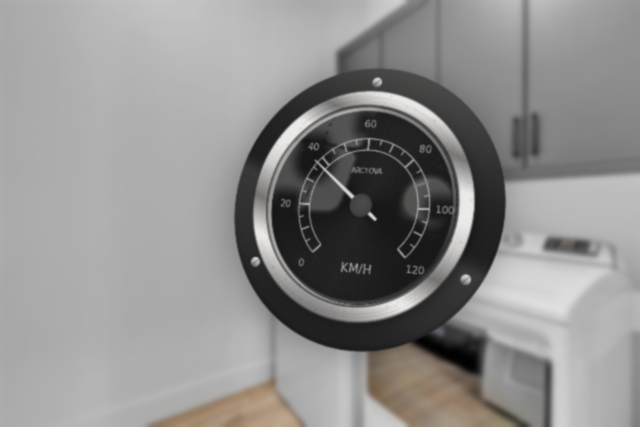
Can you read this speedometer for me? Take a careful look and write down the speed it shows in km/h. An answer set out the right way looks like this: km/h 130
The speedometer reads km/h 37.5
